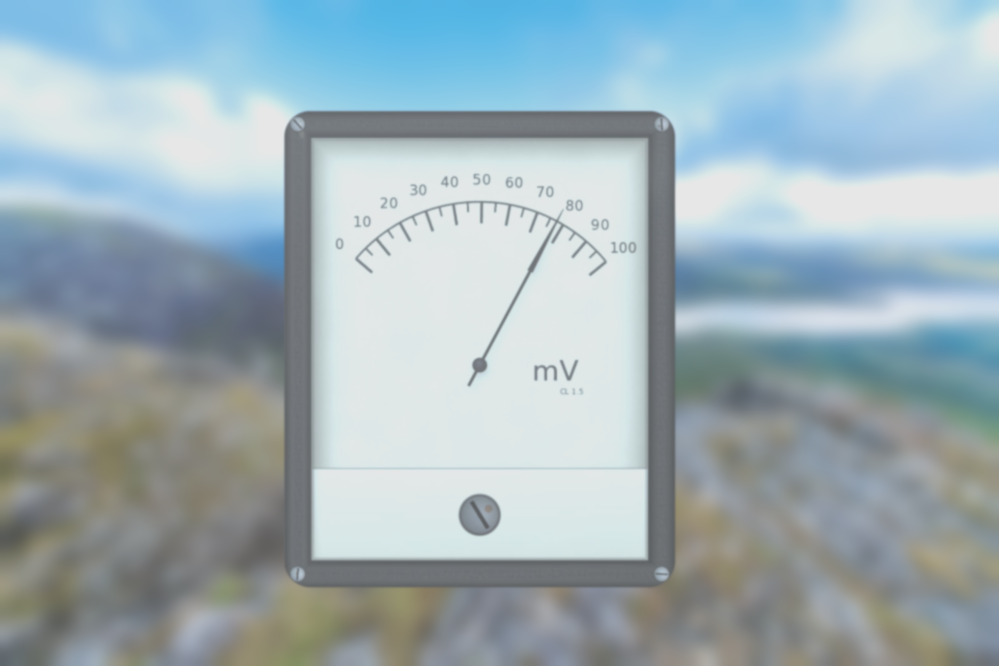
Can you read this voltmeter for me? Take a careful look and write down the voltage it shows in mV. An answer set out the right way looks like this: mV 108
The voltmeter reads mV 77.5
